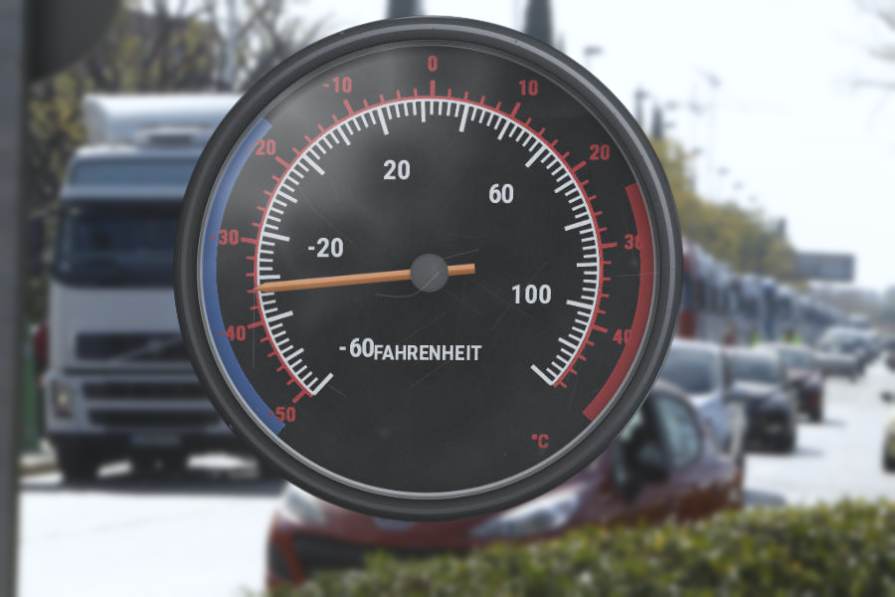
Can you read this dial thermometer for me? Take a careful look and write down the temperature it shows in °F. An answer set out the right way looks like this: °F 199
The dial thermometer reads °F -32
